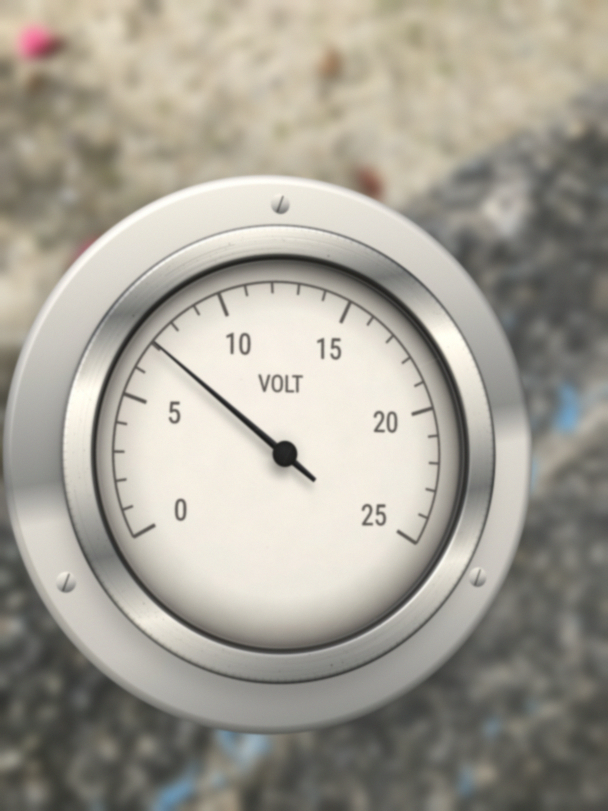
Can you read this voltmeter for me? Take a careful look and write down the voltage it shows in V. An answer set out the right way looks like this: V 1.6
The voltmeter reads V 7
